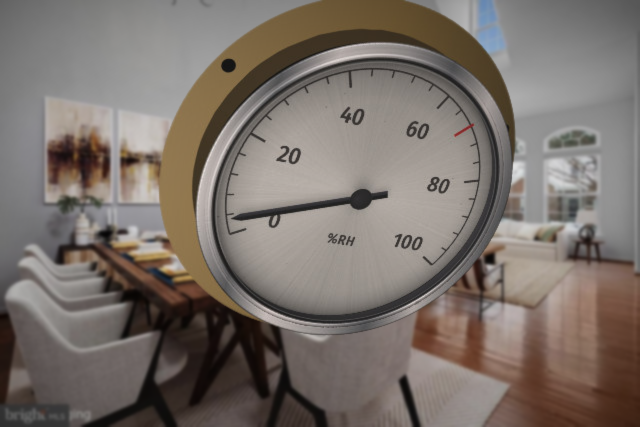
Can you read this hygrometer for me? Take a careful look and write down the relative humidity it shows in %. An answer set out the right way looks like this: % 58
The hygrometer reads % 4
